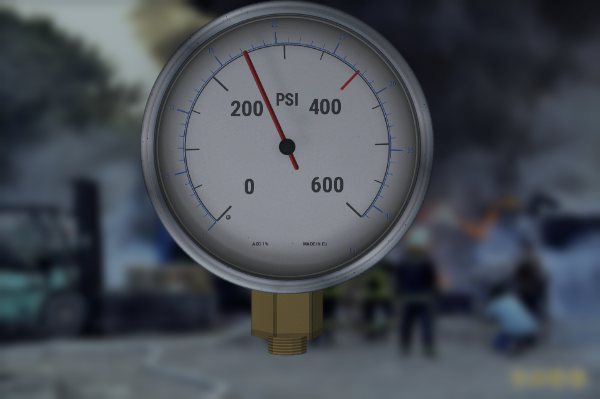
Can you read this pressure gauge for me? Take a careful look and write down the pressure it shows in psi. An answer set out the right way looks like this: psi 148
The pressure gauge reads psi 250
